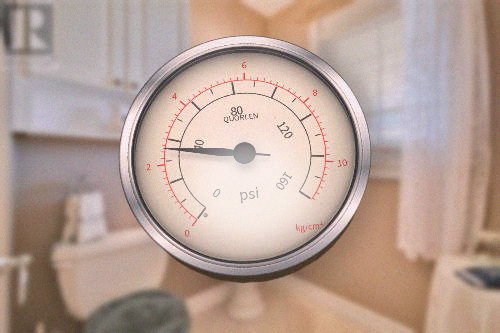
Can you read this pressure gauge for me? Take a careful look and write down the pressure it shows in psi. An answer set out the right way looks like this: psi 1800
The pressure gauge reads psi 35
